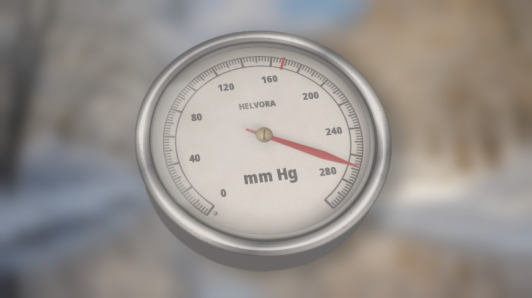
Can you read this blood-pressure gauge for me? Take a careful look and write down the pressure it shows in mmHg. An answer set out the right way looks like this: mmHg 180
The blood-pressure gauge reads mmHg 270
